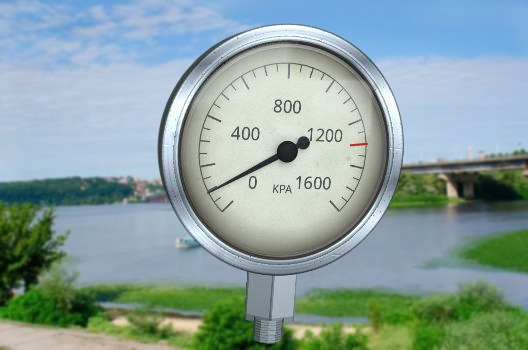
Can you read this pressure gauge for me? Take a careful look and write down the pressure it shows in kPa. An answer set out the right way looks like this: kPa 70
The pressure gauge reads kPa 100
